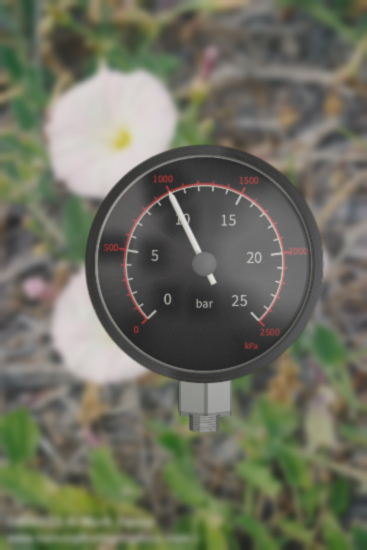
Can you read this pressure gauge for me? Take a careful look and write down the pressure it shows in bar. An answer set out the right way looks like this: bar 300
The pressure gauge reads bar 10
